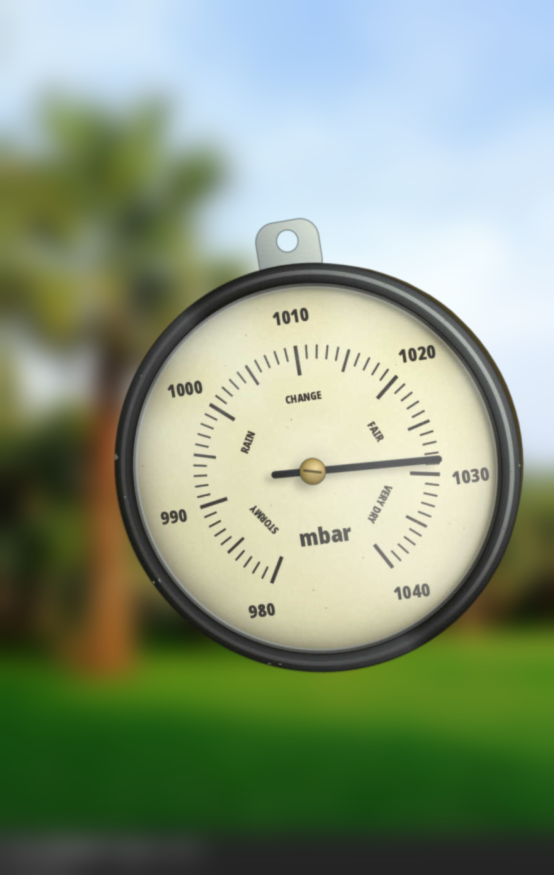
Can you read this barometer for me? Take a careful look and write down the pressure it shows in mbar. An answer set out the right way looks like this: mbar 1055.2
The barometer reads mbar 1028.5
